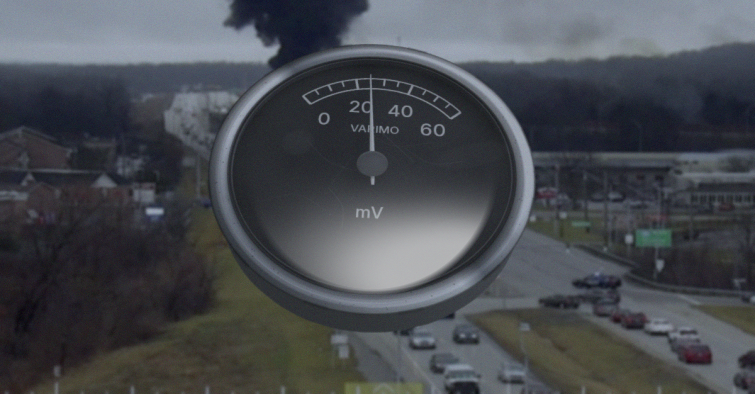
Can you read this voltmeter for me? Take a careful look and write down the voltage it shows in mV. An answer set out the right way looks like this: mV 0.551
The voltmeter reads mV 25
